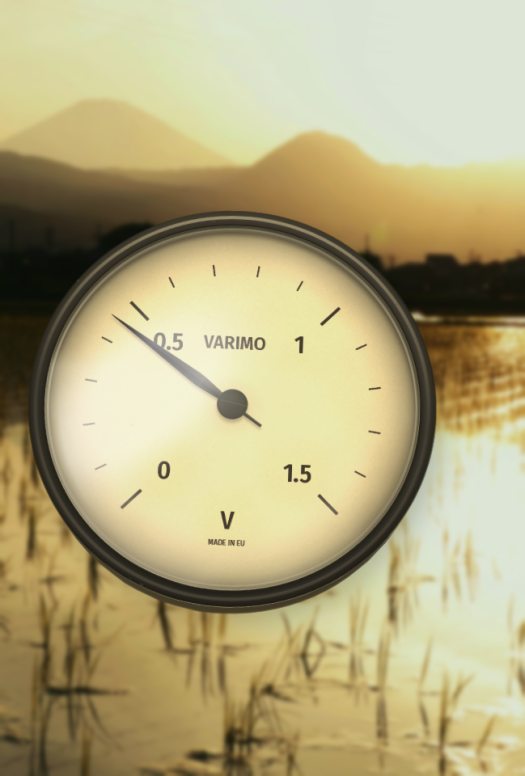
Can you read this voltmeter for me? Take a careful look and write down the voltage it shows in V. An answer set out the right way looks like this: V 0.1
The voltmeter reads V 0.45
